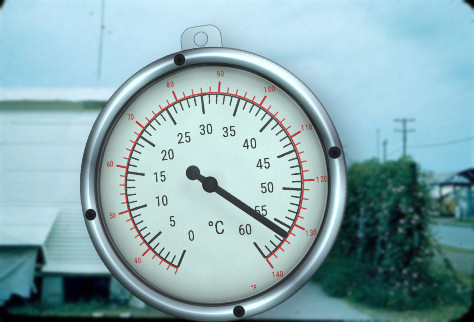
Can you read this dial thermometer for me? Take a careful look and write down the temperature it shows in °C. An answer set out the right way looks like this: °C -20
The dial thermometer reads °C 56
